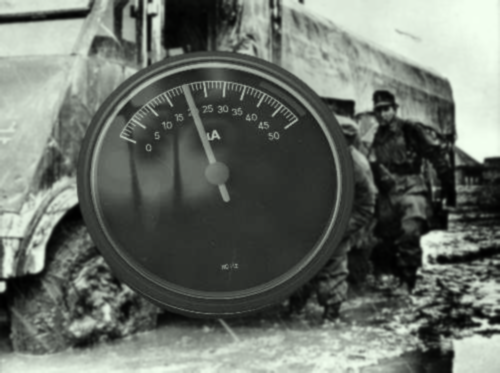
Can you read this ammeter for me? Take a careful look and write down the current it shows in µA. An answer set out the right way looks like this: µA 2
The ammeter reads µA 20
